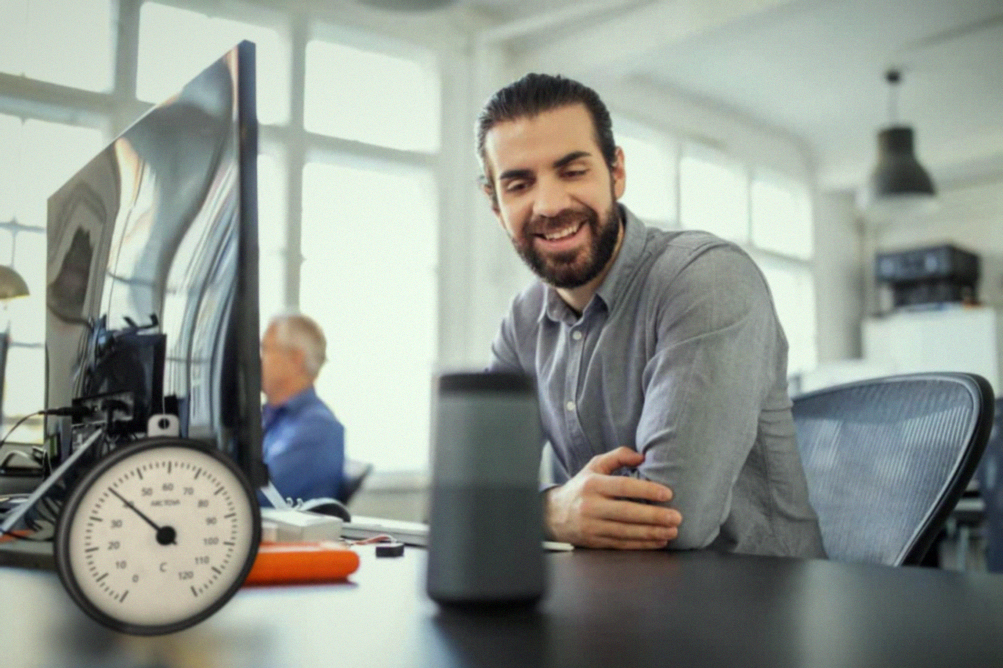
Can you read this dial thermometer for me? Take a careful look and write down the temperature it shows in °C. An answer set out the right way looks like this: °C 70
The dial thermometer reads °C 40
